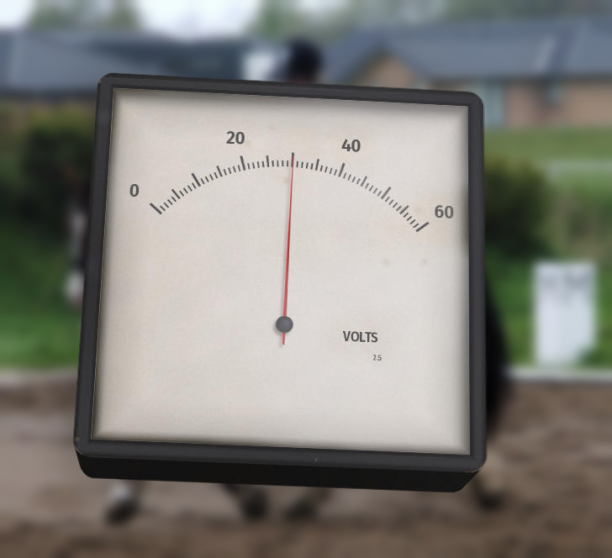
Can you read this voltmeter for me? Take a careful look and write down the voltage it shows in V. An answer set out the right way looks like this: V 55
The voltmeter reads V 30
